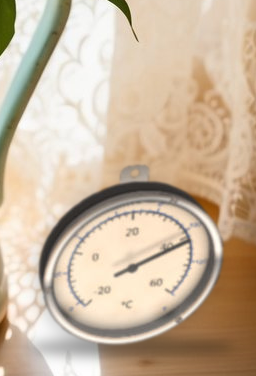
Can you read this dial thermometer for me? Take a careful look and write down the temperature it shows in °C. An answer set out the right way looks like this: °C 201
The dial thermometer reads °C 40
